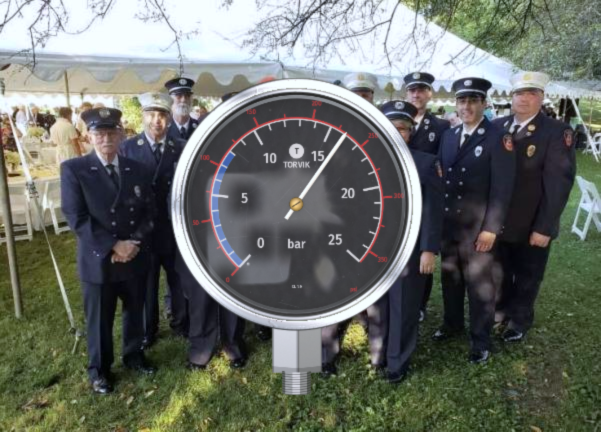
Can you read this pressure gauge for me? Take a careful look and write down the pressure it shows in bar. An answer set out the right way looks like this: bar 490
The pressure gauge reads bar 16
